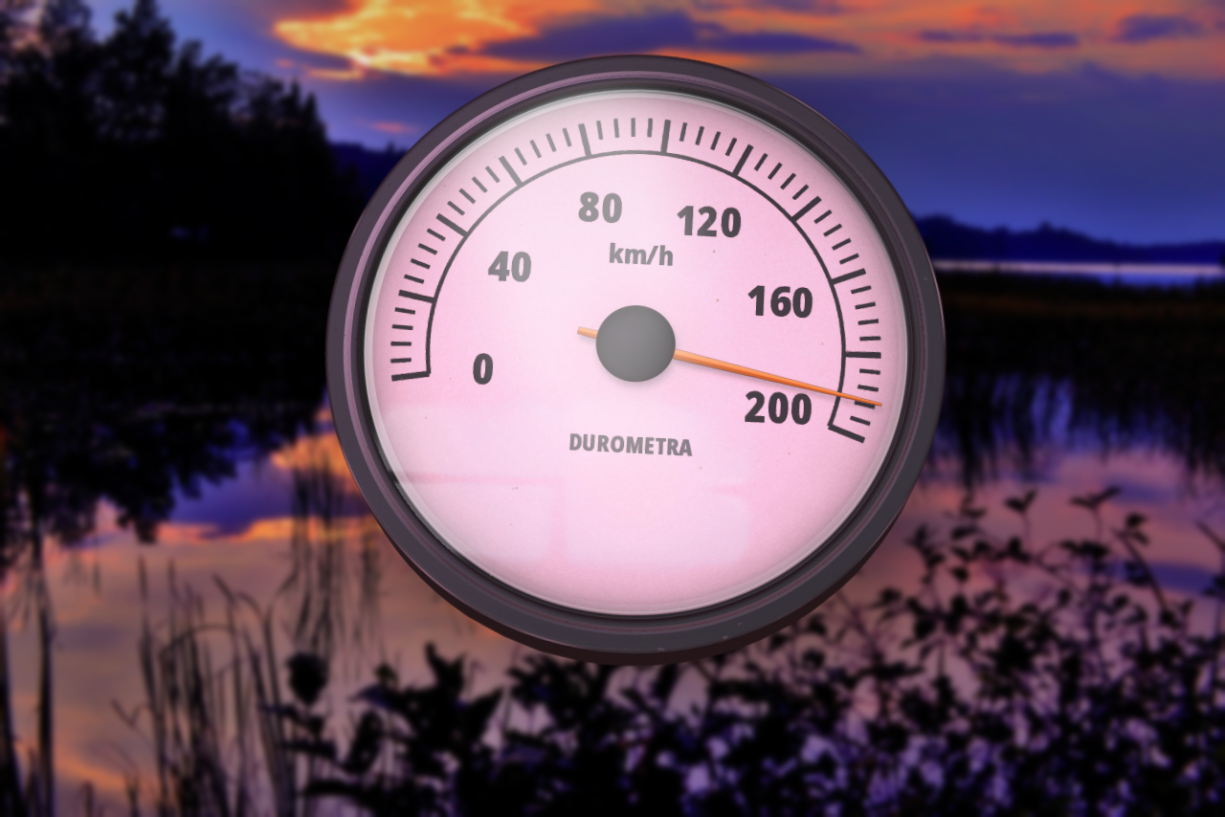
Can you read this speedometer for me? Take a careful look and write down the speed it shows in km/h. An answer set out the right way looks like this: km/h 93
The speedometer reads km/h 192
